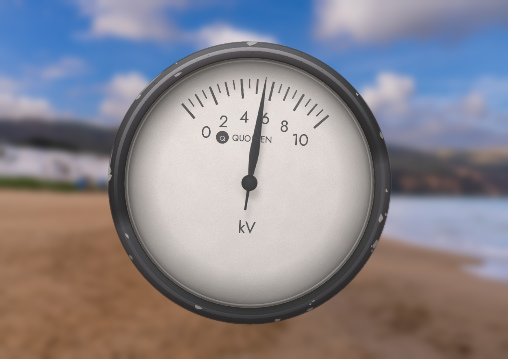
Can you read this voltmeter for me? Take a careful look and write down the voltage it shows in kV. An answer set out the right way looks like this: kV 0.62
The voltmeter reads kV 5.5
